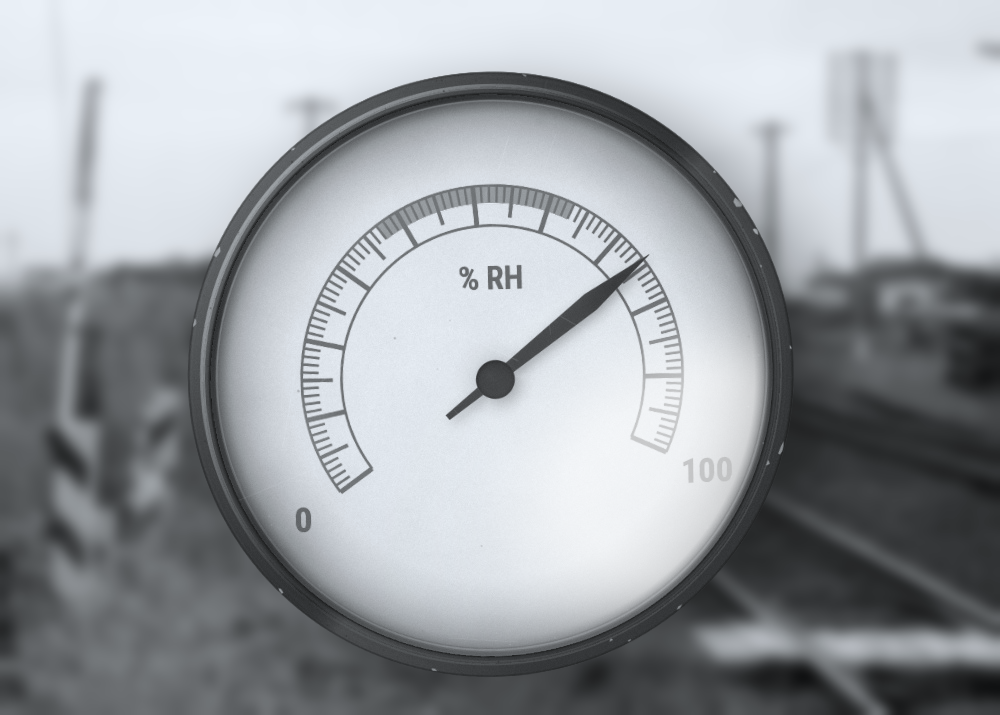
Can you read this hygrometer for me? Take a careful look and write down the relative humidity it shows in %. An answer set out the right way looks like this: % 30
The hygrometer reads % 74
